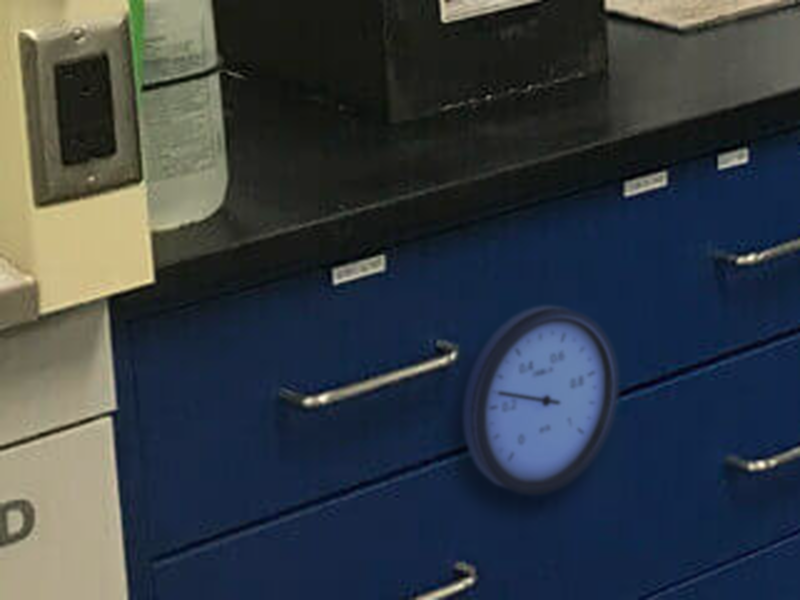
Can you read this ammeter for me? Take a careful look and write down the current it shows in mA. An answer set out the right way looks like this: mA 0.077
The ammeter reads mA 0.25
